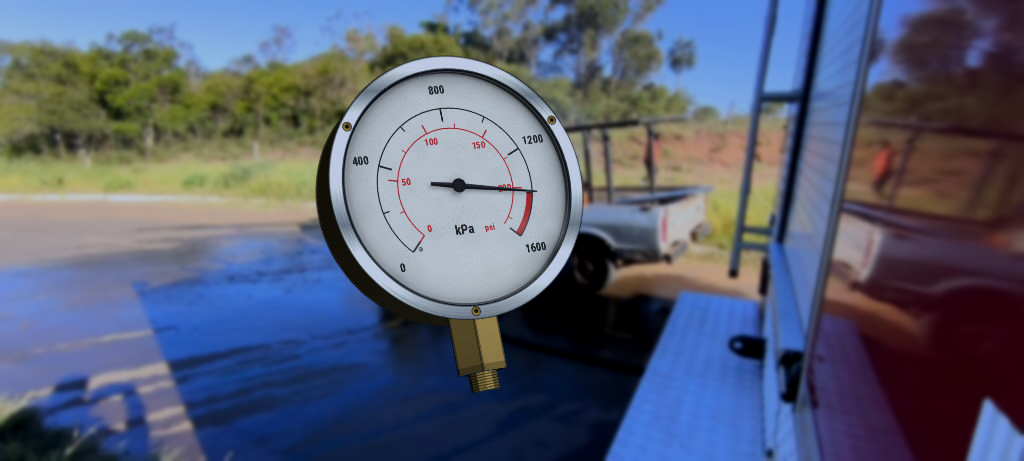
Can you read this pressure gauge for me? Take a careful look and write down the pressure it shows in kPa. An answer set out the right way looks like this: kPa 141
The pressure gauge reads kPa 1400
